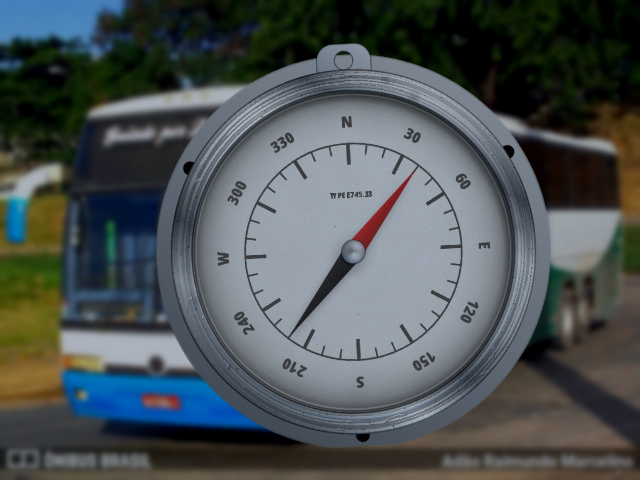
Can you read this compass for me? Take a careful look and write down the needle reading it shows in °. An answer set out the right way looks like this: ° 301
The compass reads ° 40
